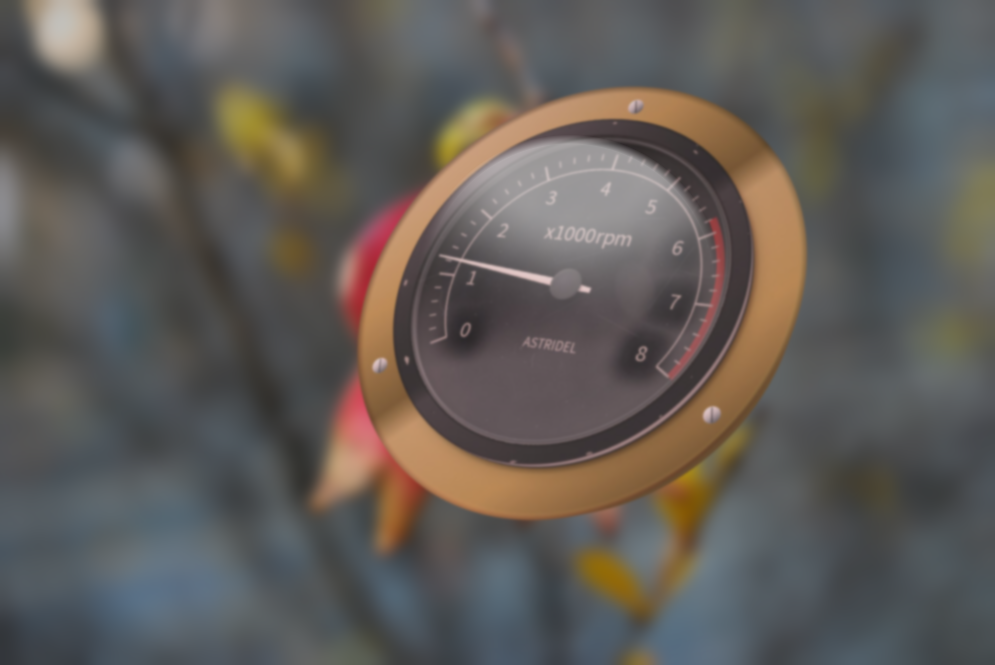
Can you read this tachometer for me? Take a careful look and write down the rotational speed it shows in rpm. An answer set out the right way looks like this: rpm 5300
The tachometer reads rpm 1200
